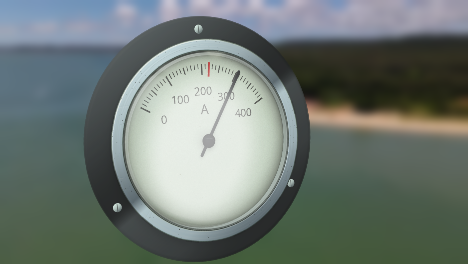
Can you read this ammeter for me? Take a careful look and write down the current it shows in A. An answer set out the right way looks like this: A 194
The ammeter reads A 300
